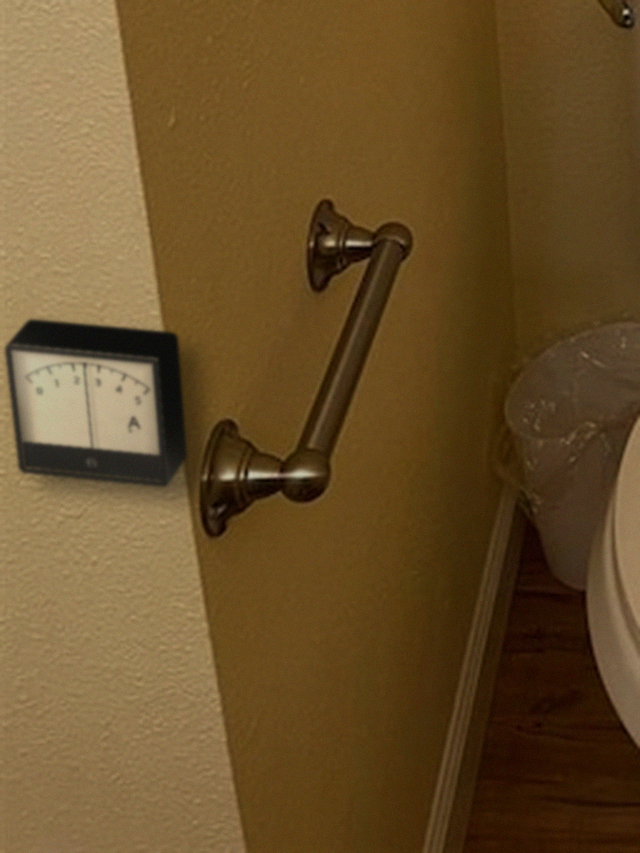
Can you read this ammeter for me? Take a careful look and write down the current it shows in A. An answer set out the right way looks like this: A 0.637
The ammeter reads A 2.5
